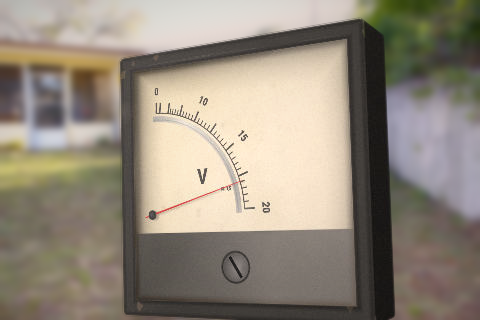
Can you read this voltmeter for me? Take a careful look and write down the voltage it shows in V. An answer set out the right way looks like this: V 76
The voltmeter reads V 18
